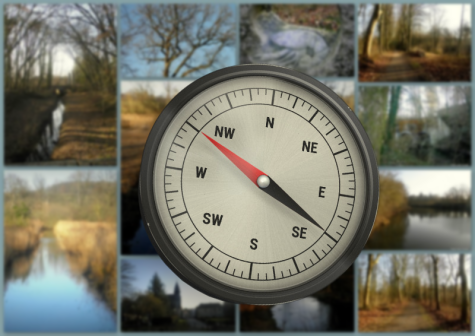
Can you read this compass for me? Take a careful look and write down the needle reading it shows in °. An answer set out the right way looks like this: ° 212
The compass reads ° 300
